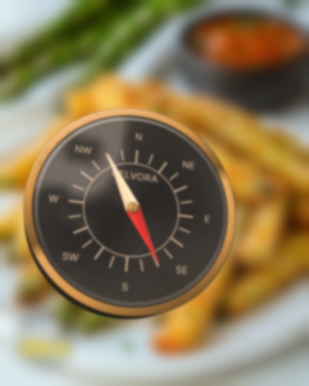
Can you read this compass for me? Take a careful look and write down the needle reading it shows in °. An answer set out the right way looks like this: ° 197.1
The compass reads ° 150
